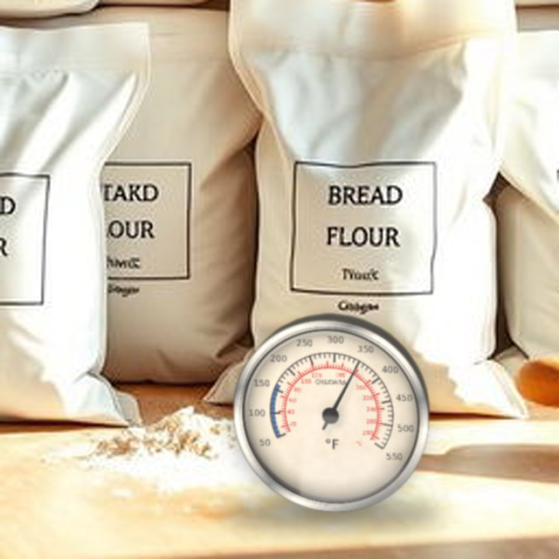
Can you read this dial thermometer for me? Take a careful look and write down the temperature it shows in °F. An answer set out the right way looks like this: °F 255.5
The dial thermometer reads °F 350
